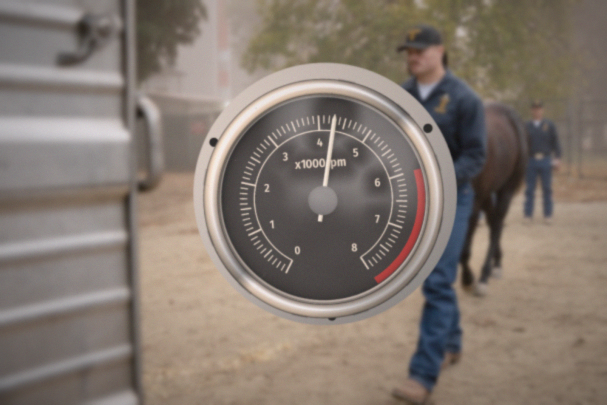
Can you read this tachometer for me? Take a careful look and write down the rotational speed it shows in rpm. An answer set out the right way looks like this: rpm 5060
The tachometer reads rpm 4300
